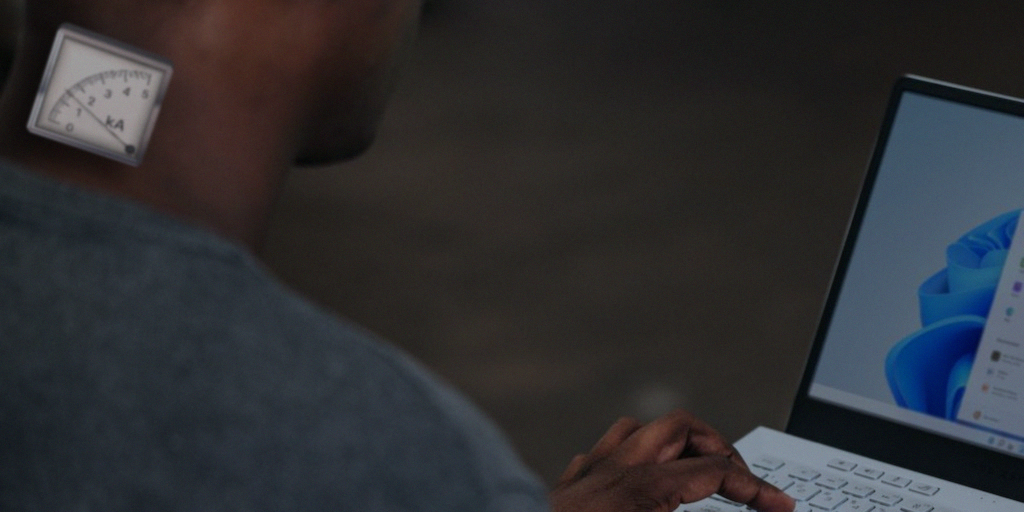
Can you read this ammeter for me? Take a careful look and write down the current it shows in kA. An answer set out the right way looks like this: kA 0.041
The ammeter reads kA 1.5
